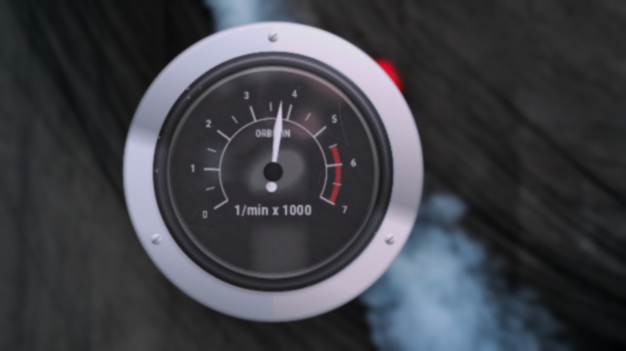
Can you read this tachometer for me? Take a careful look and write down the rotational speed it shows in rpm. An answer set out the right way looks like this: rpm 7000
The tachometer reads rpm 3750
